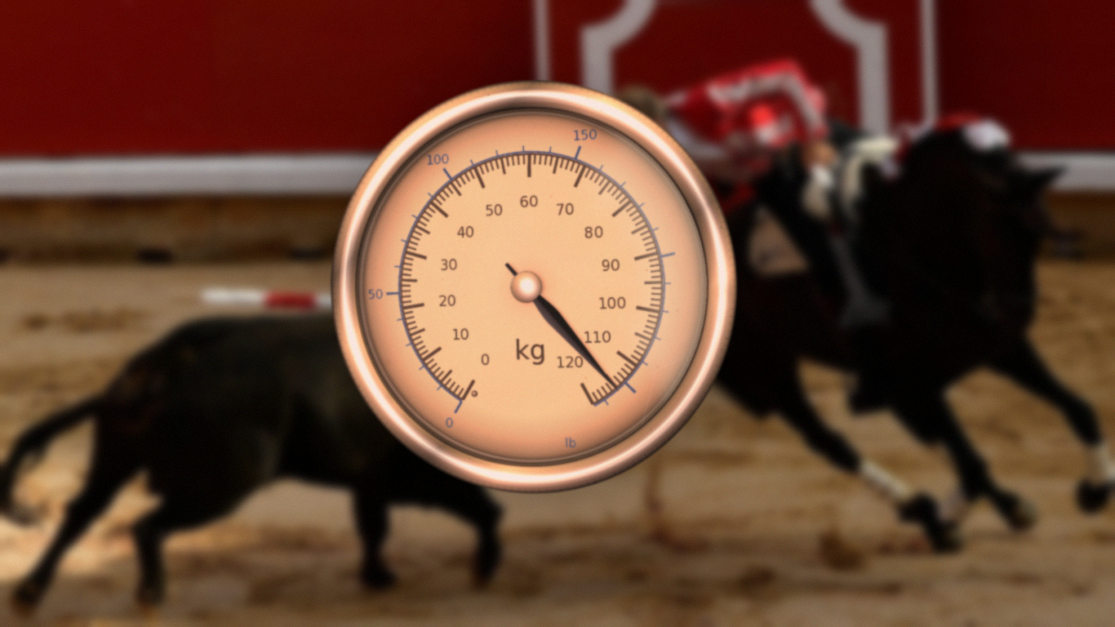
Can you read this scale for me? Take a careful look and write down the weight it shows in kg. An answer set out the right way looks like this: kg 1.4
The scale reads kg 115
